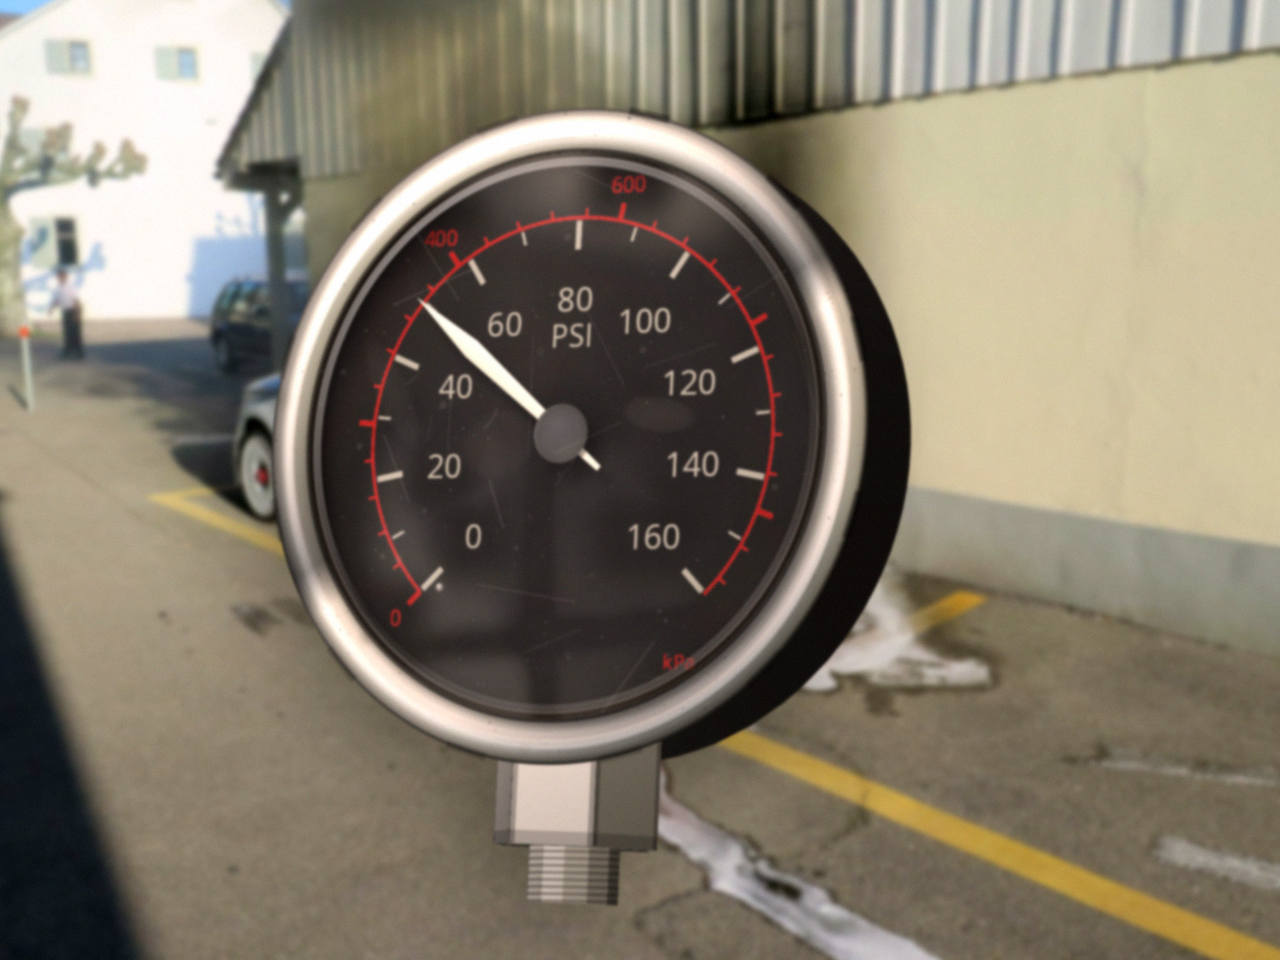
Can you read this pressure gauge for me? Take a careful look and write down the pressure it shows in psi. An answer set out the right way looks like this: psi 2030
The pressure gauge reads psi 50
